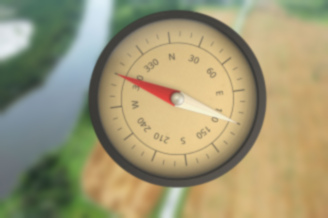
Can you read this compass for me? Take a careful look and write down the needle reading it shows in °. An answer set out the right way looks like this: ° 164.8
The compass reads ° 300
